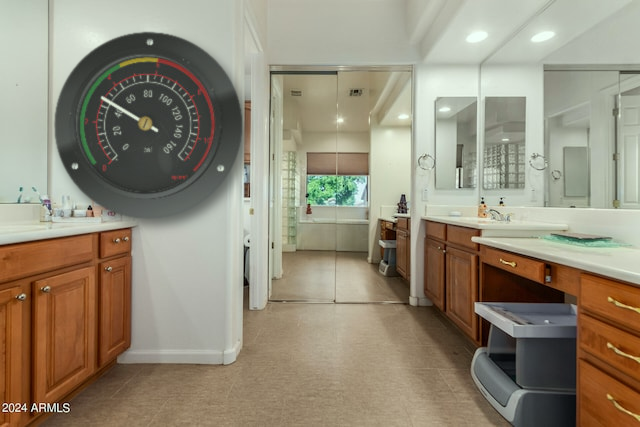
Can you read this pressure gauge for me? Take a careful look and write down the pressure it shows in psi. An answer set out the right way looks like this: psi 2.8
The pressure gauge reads psi 45
